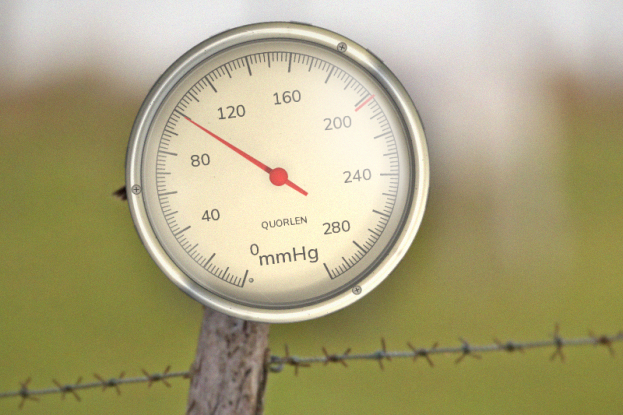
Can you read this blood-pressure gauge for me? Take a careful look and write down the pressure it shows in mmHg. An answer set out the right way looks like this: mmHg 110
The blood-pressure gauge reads mmHg 100
